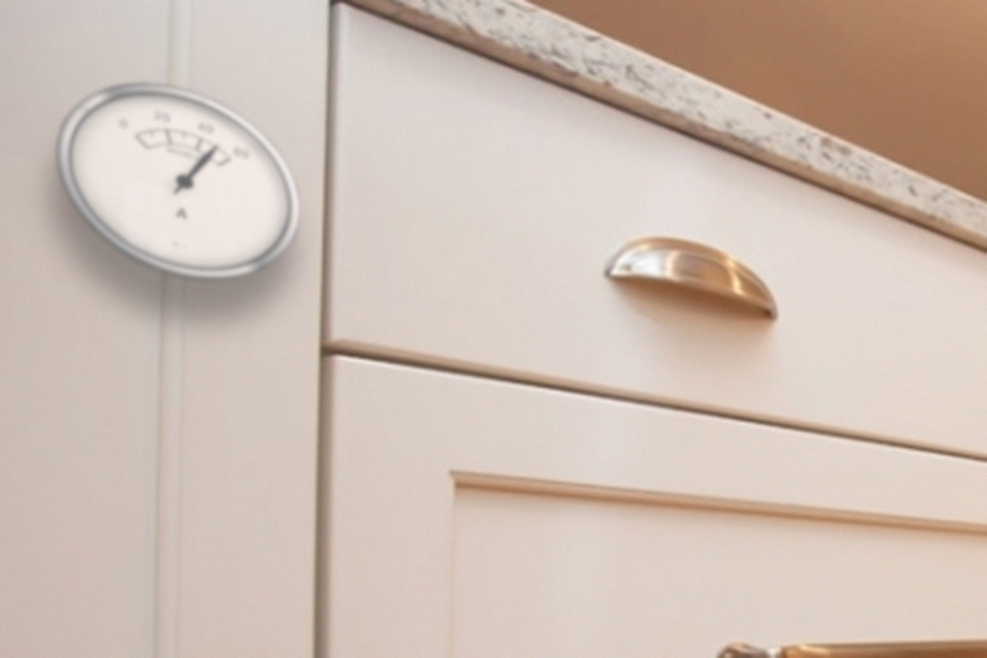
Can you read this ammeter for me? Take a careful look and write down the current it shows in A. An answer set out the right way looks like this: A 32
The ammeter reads A 50
